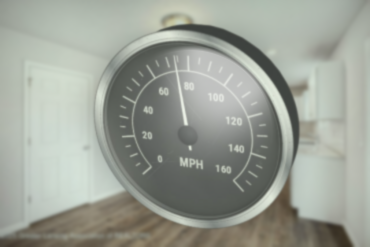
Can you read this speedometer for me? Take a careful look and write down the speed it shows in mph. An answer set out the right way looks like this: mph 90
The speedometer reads mph 75
